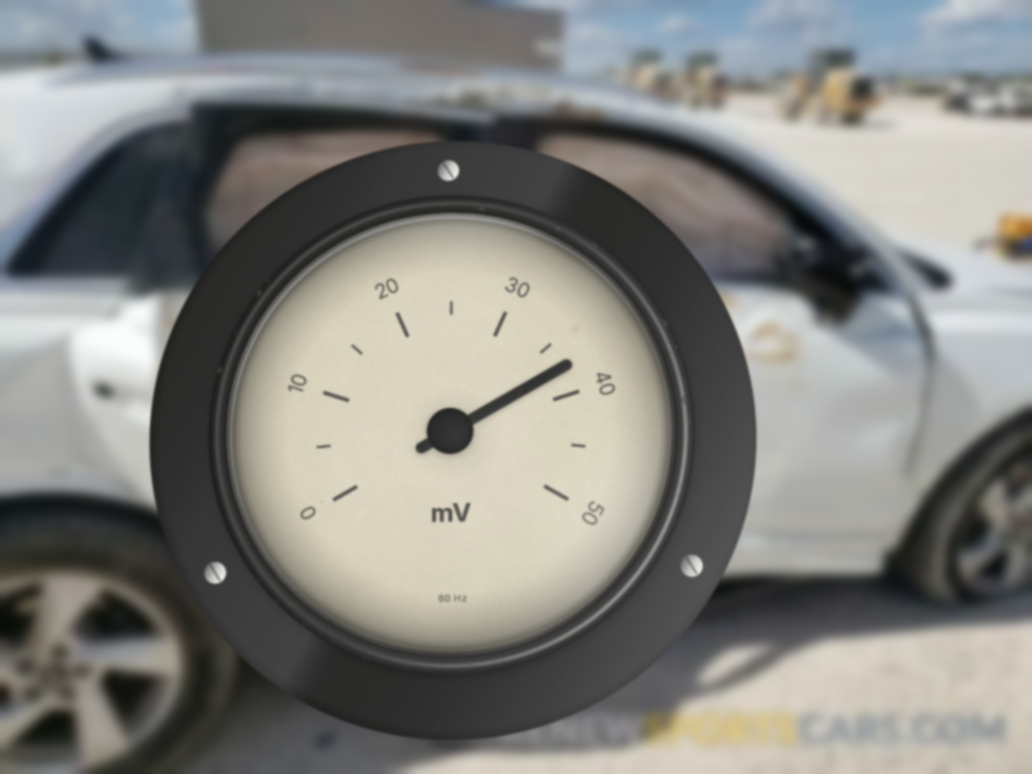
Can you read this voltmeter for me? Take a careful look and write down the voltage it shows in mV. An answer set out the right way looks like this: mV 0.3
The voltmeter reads mV 37.5
